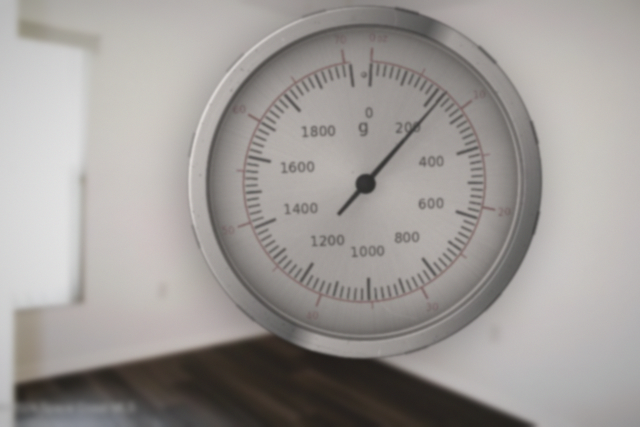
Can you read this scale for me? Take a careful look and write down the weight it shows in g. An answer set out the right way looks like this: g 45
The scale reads g 220
